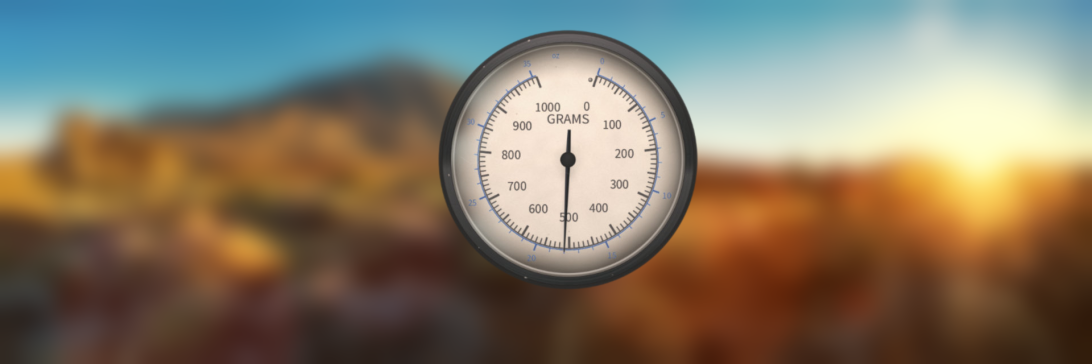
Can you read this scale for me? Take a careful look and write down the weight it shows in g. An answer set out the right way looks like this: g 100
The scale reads g 510
